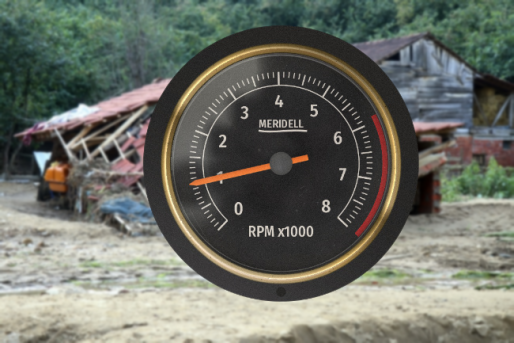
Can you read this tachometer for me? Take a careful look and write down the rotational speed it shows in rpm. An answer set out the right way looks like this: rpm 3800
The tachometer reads rpm 1000
